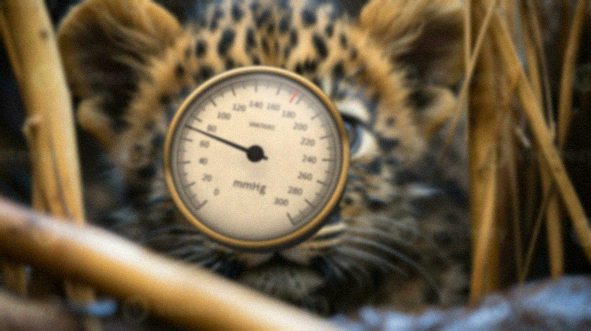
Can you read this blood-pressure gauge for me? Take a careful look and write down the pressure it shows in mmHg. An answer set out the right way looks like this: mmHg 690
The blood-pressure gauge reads mmHg 70
